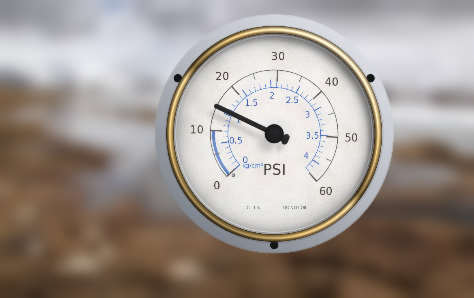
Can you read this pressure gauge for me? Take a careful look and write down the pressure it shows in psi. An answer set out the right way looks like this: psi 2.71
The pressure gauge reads psi 15
